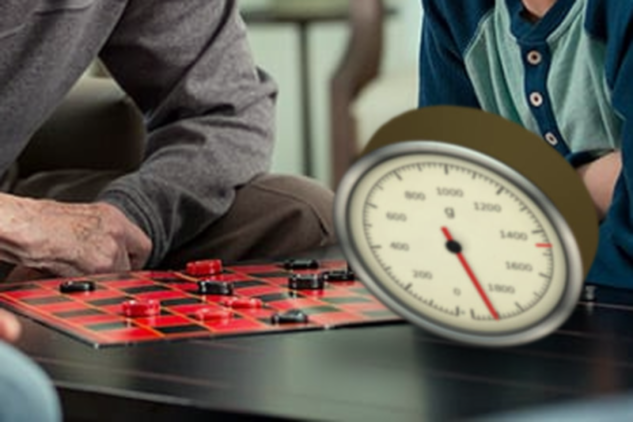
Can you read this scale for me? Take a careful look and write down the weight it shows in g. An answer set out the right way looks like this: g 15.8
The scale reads g 1900
